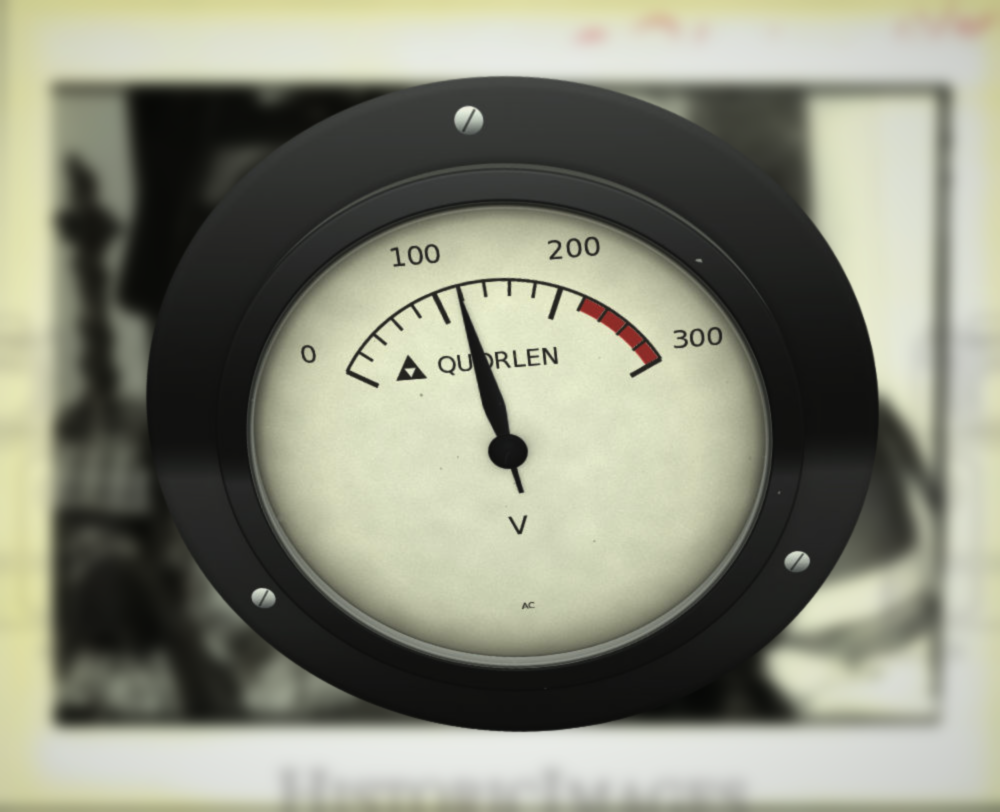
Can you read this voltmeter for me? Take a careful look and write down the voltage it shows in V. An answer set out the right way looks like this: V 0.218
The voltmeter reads V 120
